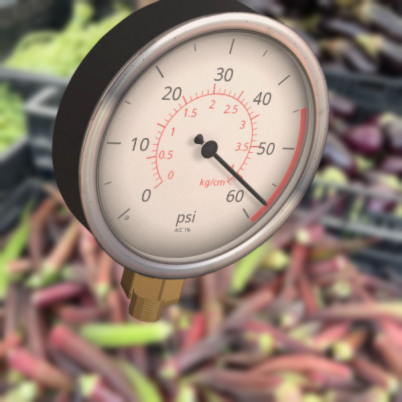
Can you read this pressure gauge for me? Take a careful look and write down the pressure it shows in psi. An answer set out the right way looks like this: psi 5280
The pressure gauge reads psi 57.5
